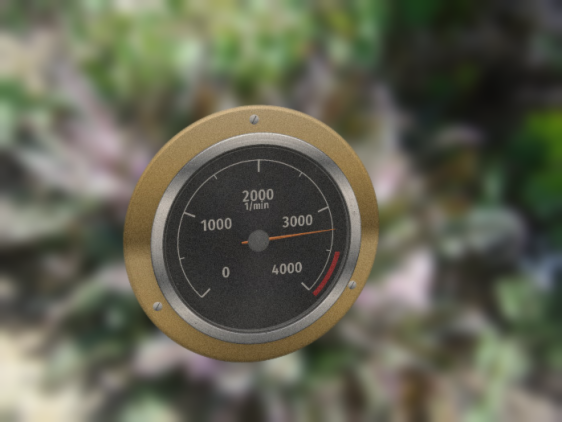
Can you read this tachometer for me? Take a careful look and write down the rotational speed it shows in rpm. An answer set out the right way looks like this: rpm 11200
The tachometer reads rpm 3250
